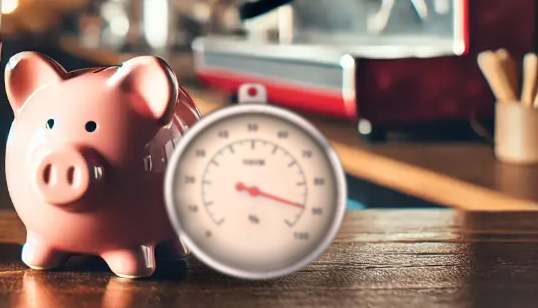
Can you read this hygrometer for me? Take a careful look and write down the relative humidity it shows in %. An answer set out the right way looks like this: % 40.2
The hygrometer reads % 90
